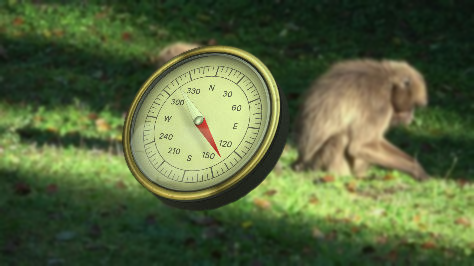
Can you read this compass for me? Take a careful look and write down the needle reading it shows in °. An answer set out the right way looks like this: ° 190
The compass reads ° 135
